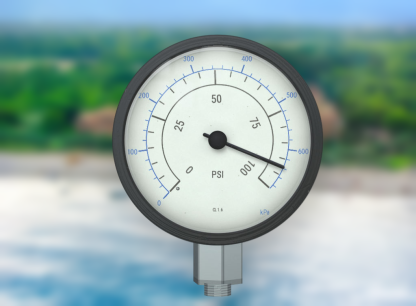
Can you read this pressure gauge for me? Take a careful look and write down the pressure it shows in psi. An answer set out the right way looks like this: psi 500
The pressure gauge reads psi 92.5
